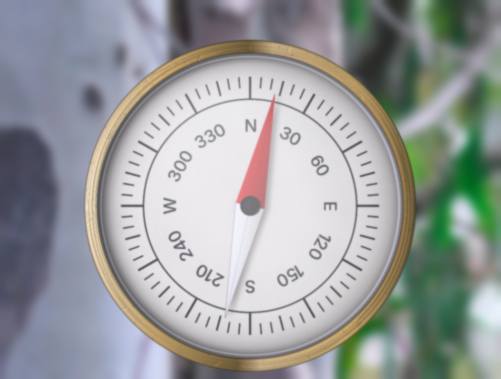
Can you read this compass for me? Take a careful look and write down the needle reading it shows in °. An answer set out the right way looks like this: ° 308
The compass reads ° 12.5
